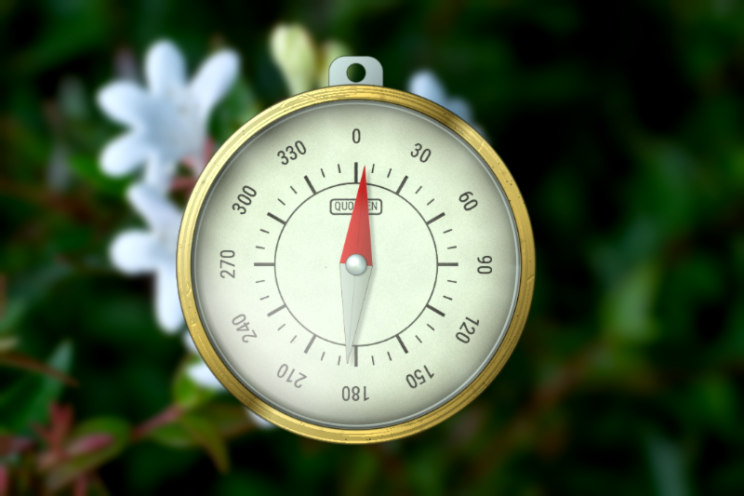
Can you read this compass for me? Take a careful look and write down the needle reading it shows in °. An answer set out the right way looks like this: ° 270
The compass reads ° 5
